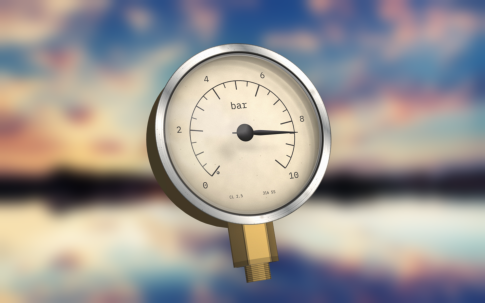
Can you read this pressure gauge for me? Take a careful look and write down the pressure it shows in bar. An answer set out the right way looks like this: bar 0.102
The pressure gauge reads bar 8.5
